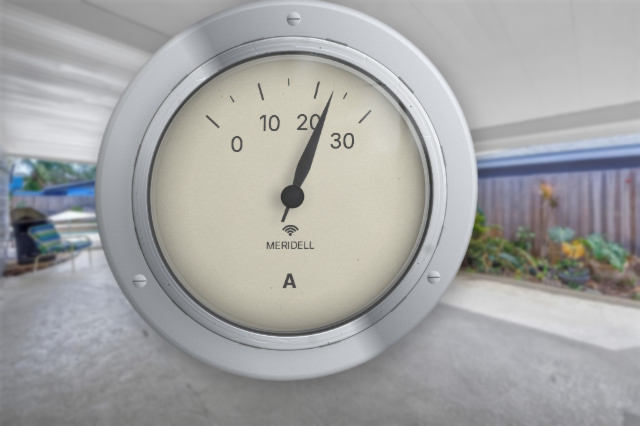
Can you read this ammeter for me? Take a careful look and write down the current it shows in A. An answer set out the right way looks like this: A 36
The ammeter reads A 22.5
